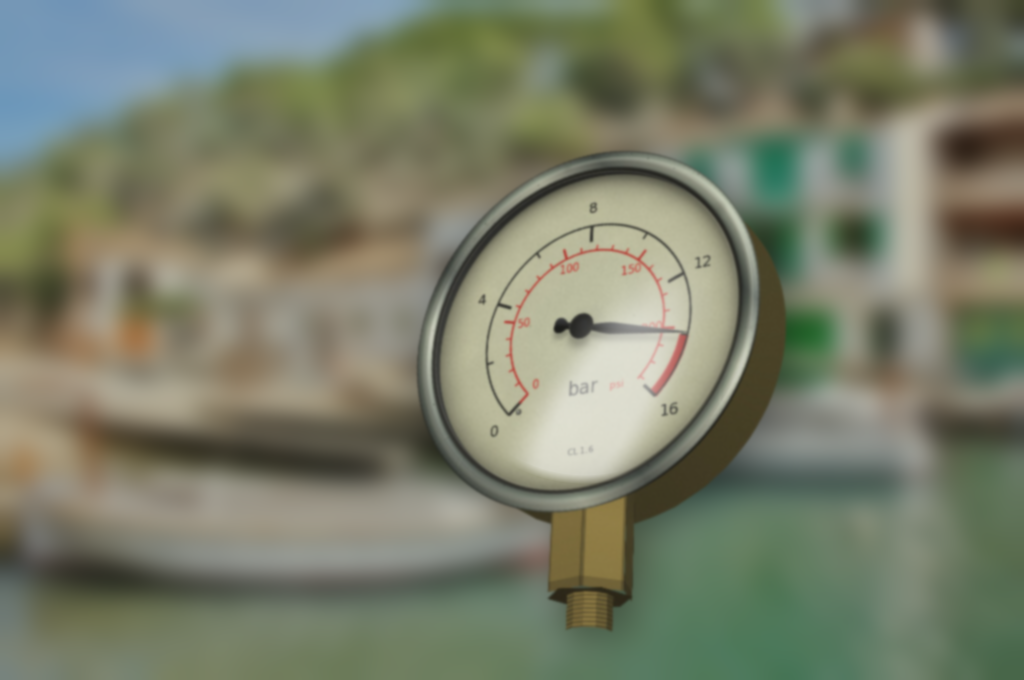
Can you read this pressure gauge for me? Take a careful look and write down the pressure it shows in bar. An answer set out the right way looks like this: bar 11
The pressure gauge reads bar 14
